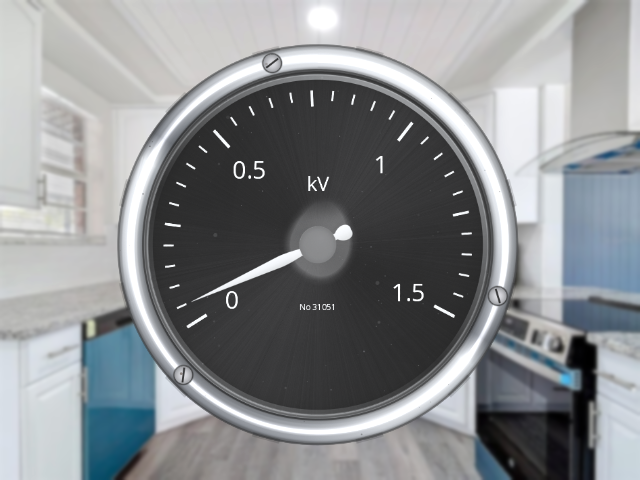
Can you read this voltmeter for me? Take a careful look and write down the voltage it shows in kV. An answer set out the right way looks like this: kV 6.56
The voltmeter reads kV 0.05
